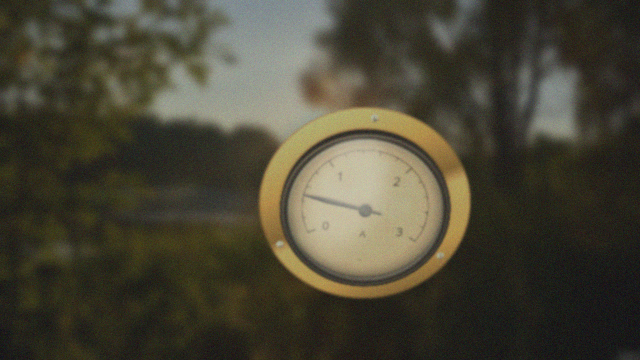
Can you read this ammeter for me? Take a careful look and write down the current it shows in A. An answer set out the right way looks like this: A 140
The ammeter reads A 0.5
